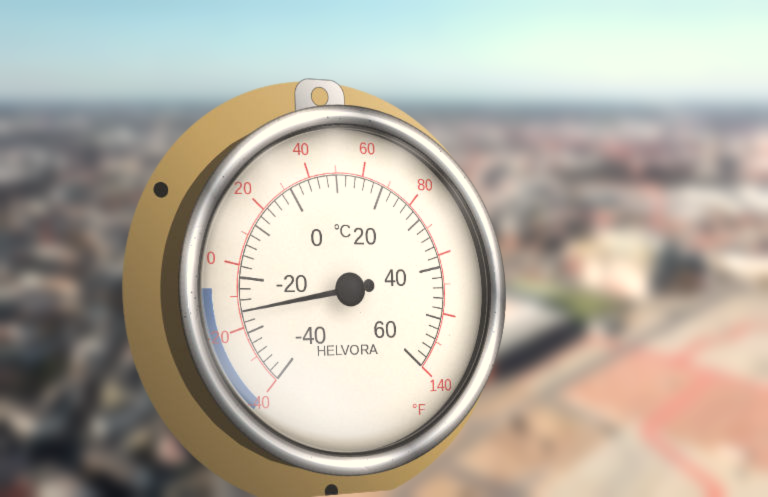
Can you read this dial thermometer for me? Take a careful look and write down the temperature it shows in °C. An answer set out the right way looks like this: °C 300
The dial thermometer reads °C -26
